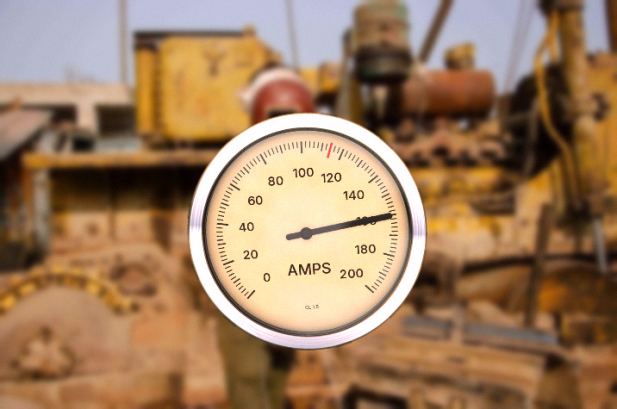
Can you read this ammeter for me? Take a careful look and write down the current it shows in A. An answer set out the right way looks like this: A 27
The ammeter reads A 160
